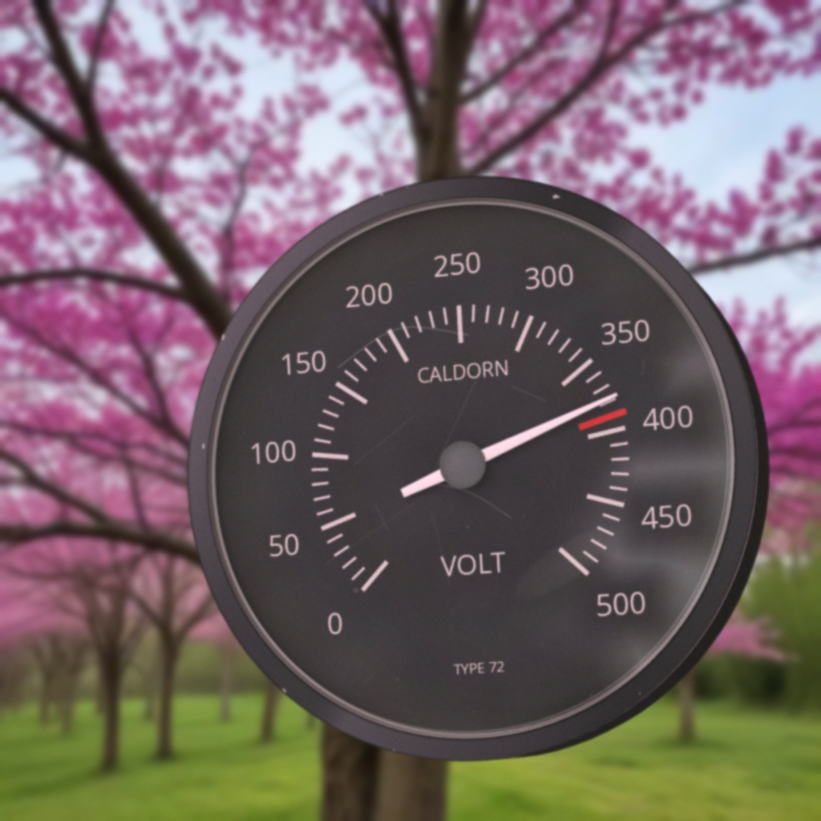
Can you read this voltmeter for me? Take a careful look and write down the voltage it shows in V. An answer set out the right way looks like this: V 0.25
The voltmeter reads V 380
